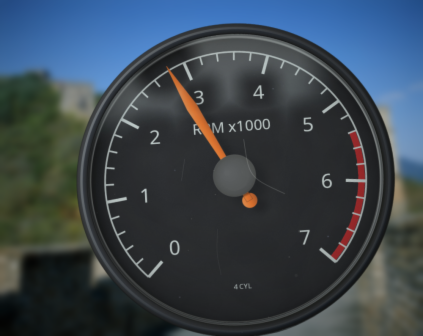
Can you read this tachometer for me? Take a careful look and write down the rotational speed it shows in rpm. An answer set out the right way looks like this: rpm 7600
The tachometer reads rpm 2800
